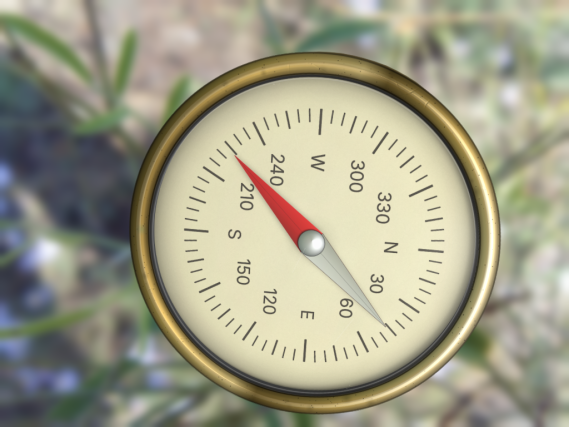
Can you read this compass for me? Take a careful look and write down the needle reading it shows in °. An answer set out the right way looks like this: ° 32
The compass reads ° 225
